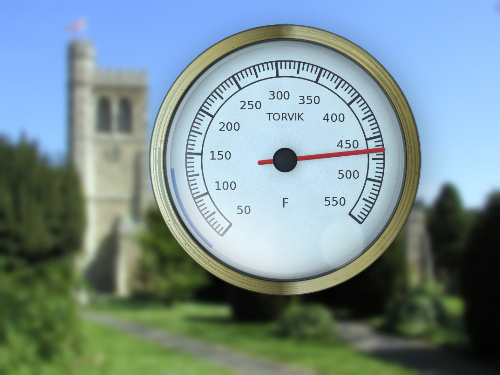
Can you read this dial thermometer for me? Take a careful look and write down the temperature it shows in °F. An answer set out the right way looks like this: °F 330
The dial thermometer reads °F 465
